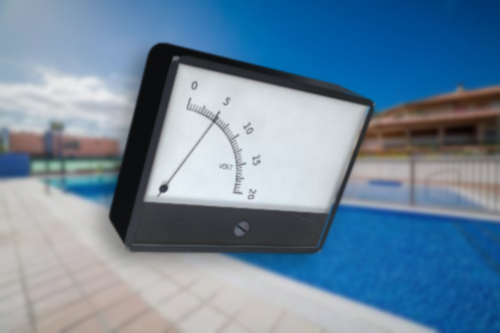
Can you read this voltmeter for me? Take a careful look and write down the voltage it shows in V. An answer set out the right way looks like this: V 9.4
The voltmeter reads V 5
